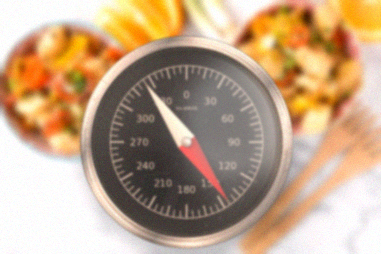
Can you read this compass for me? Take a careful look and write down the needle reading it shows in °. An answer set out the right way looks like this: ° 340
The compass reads ° 145
